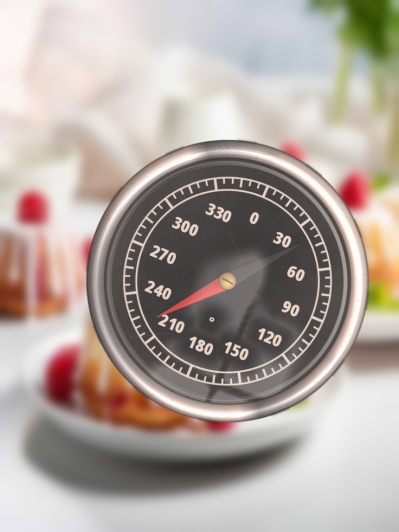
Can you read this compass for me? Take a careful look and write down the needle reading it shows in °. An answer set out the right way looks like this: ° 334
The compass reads ° 220
